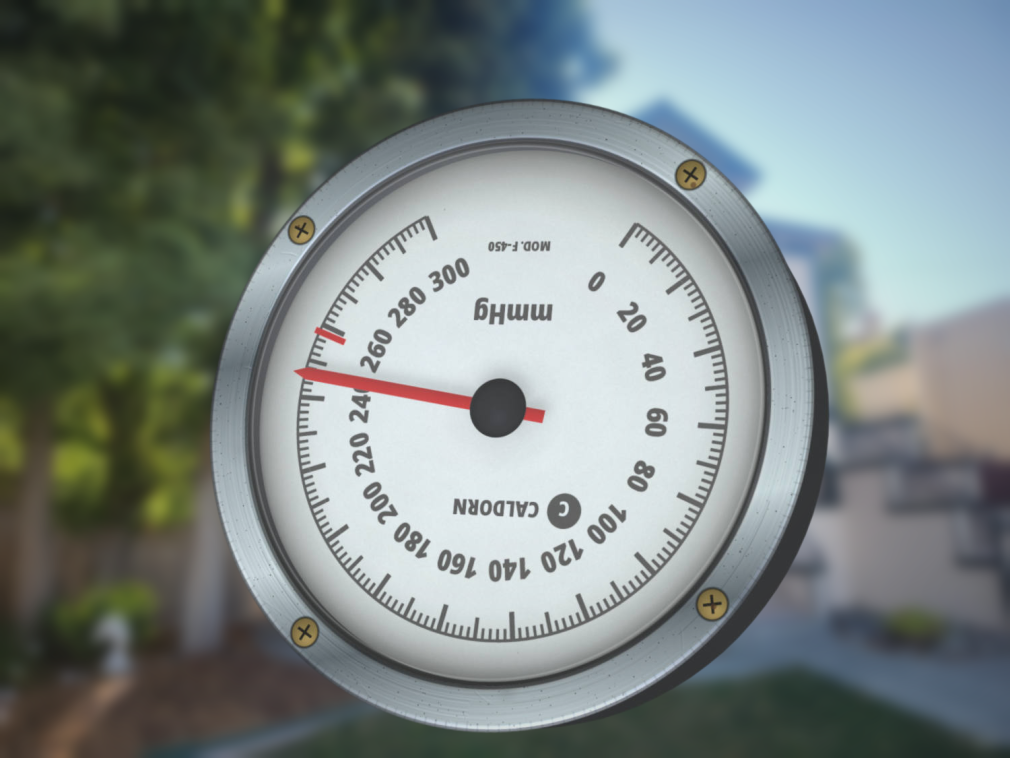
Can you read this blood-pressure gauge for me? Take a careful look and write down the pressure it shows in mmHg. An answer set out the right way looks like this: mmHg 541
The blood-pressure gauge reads mmHg 246
